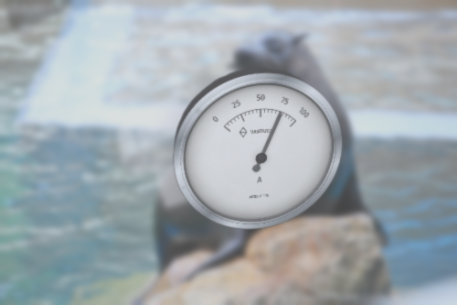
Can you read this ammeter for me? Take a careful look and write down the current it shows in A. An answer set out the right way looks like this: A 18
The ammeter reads A 75
